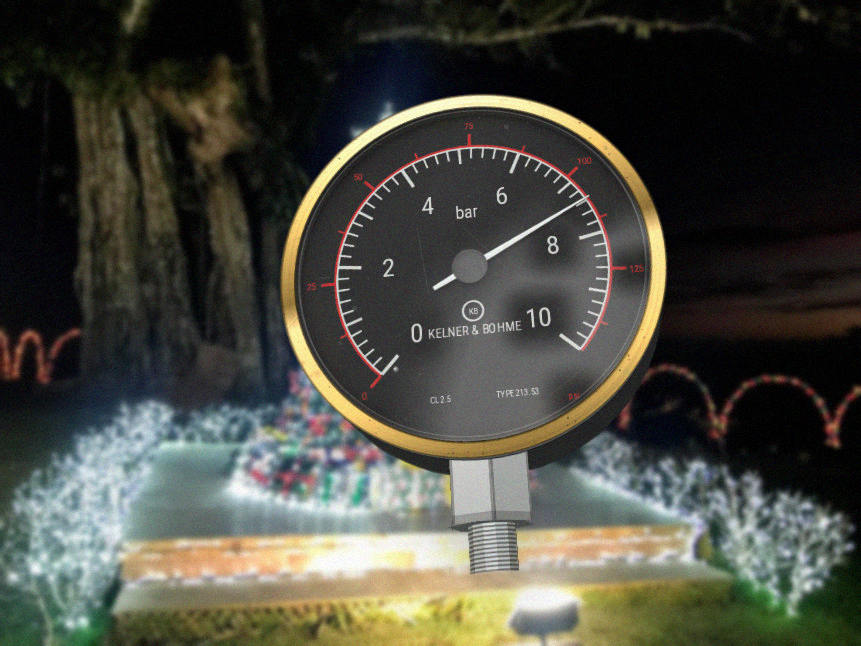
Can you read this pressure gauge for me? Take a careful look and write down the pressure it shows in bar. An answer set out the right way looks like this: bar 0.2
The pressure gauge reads bar 7.4
